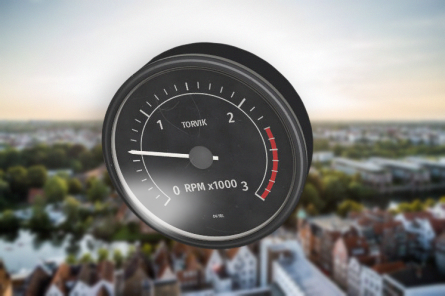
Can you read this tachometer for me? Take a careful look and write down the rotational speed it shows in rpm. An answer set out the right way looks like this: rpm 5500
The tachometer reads rpm 600
